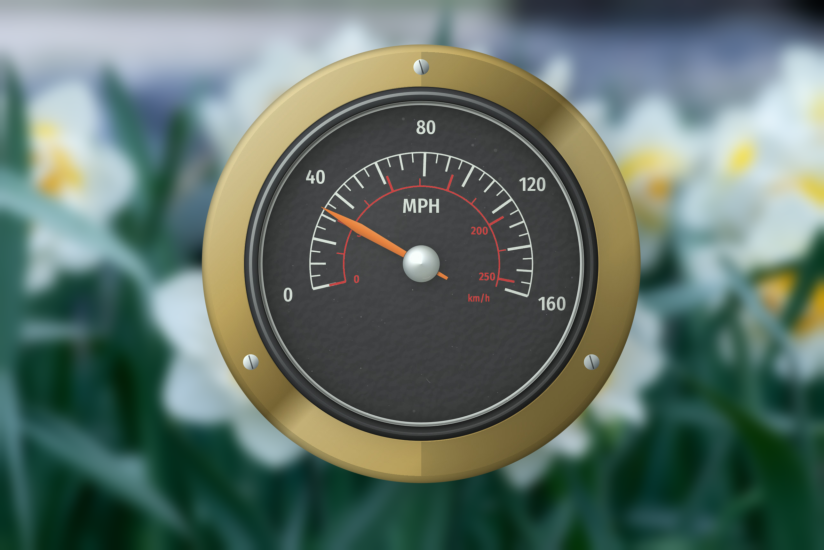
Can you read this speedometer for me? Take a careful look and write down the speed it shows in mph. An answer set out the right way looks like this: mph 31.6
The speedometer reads mph 32.5
